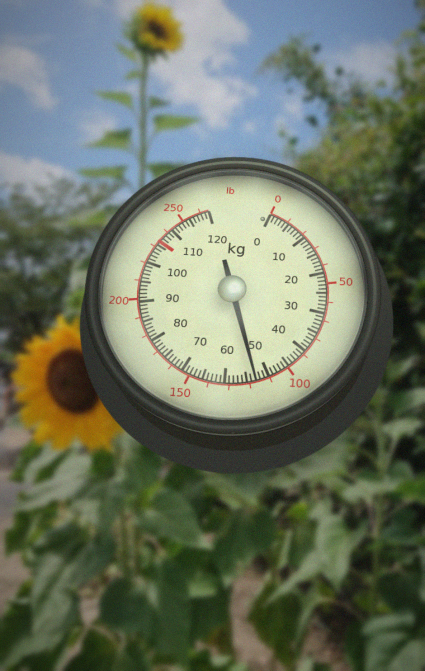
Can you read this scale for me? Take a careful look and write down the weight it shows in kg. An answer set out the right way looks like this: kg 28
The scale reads kg 53
